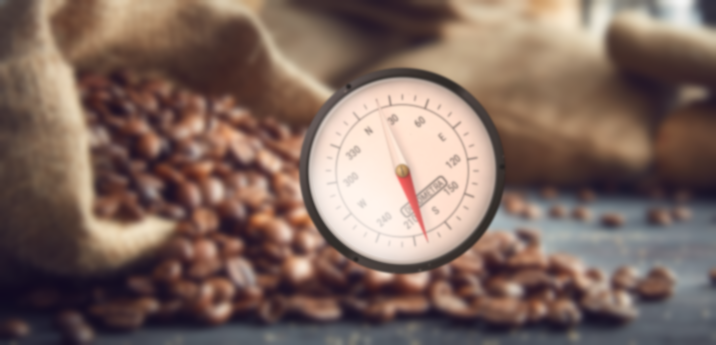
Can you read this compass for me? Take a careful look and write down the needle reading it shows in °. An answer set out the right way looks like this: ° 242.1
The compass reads ° 200
